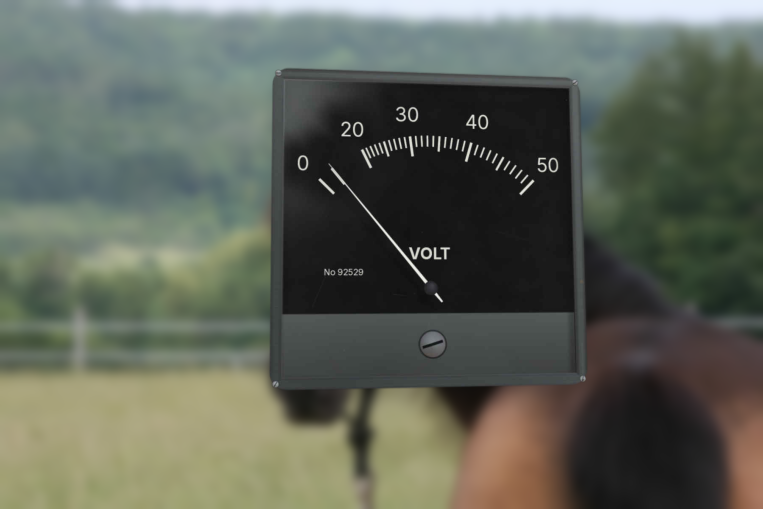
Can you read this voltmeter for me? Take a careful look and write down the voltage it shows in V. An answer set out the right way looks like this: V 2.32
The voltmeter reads V 10
